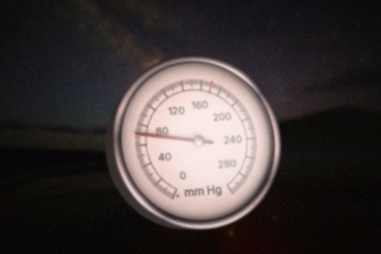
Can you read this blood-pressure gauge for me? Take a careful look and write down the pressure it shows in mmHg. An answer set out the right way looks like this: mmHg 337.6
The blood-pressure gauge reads mmHg 70
